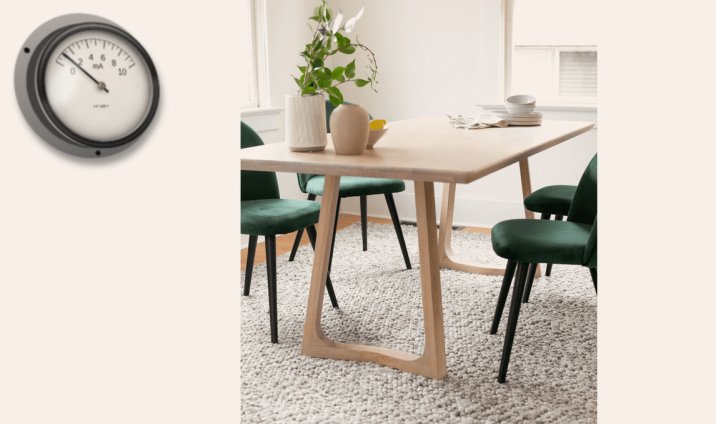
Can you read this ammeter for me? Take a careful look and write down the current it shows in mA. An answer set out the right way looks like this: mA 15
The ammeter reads mA 1
